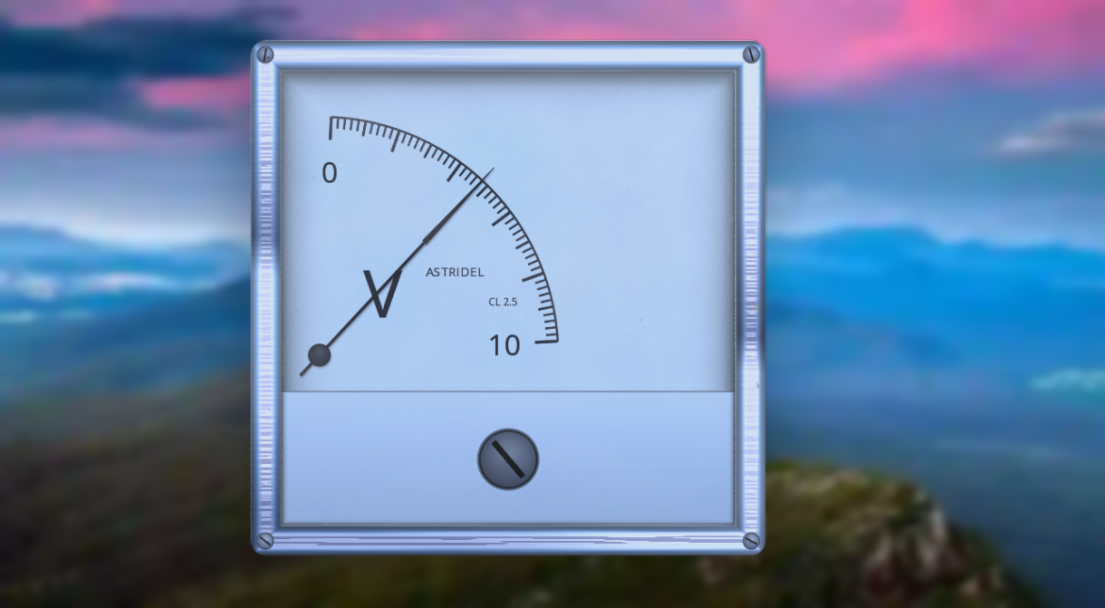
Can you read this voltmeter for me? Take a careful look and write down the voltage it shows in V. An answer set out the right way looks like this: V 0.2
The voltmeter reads V 4.8
